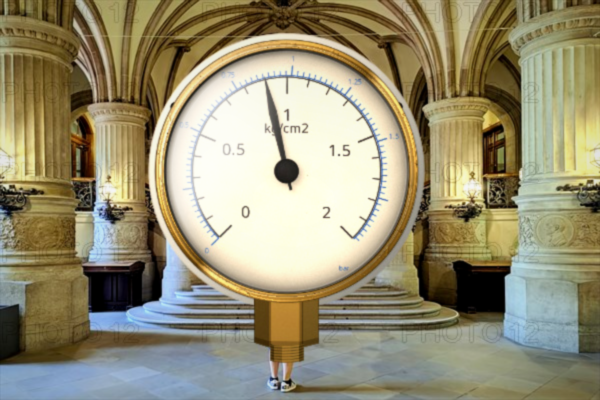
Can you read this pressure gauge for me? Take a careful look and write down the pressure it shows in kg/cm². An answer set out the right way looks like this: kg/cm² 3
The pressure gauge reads kg/cm² 0.9
